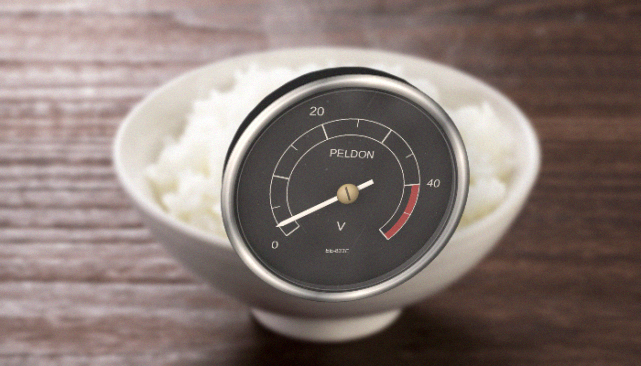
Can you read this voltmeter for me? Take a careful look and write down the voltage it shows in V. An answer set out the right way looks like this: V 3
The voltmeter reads V 2.5
